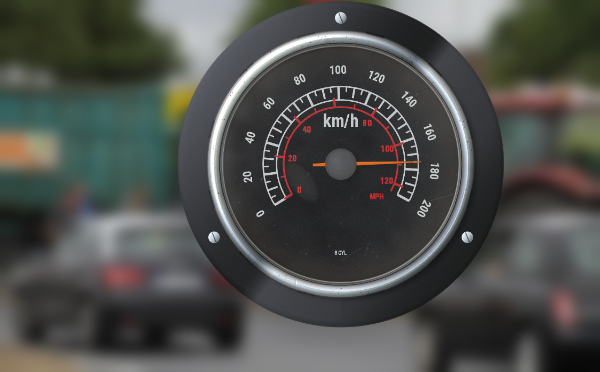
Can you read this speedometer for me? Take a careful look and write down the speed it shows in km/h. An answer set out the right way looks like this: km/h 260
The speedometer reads km/h 175
